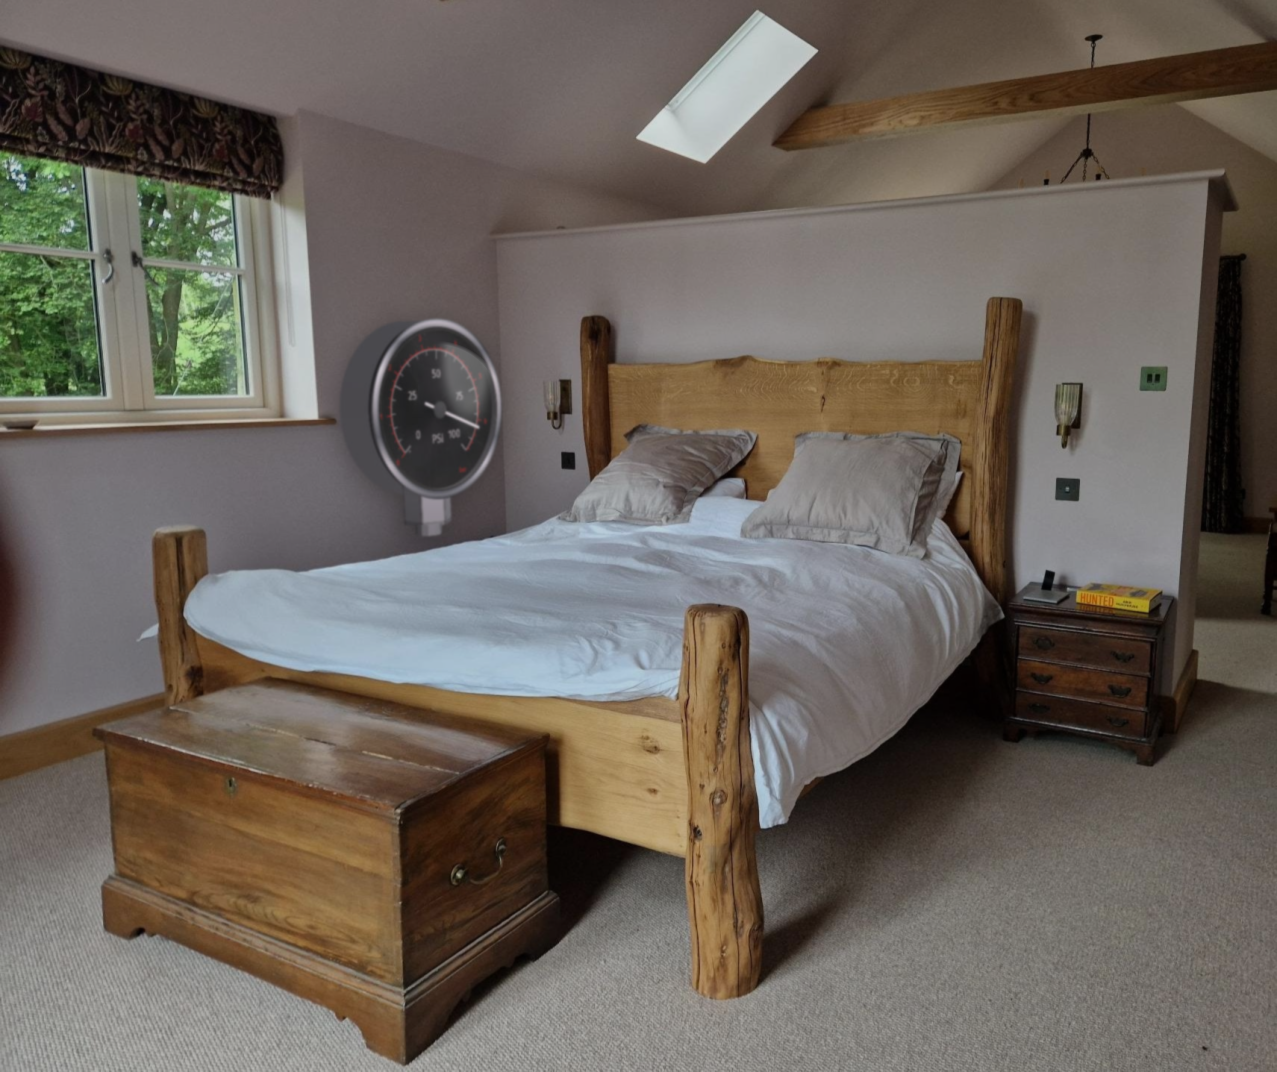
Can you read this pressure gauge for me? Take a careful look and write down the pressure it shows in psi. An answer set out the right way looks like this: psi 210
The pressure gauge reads psi 90
